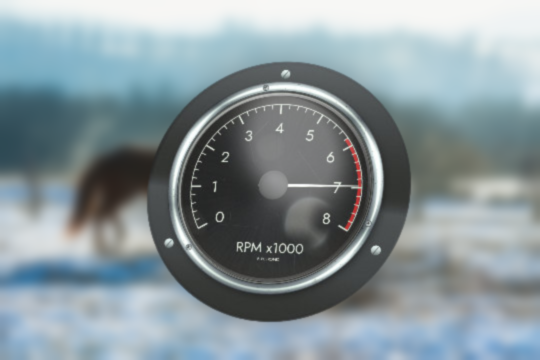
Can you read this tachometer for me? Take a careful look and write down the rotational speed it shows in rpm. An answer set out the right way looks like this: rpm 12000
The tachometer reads rpm 7000
